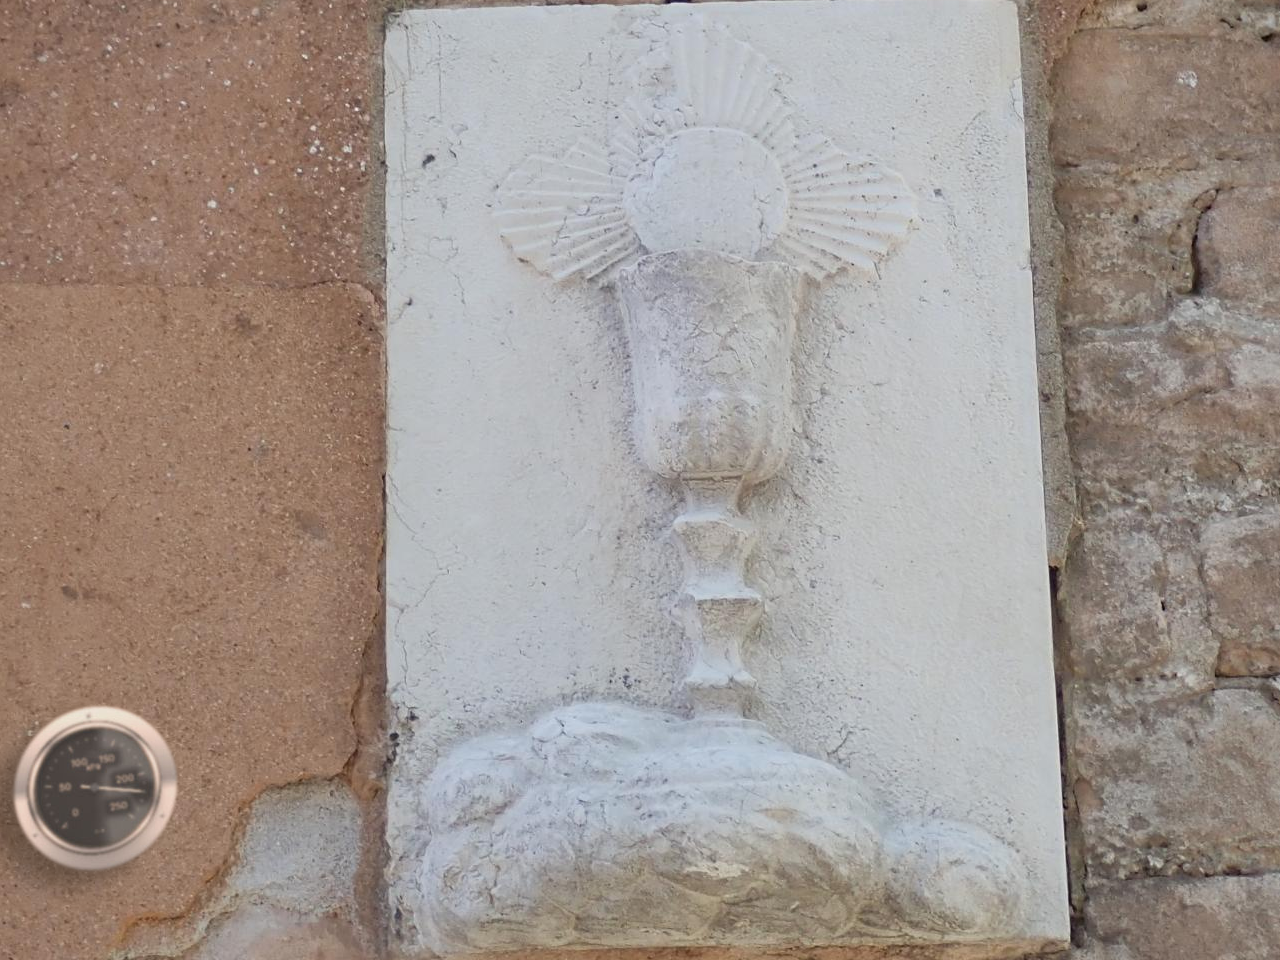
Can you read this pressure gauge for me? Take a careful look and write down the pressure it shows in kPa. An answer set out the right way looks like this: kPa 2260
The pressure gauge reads kPa 220
